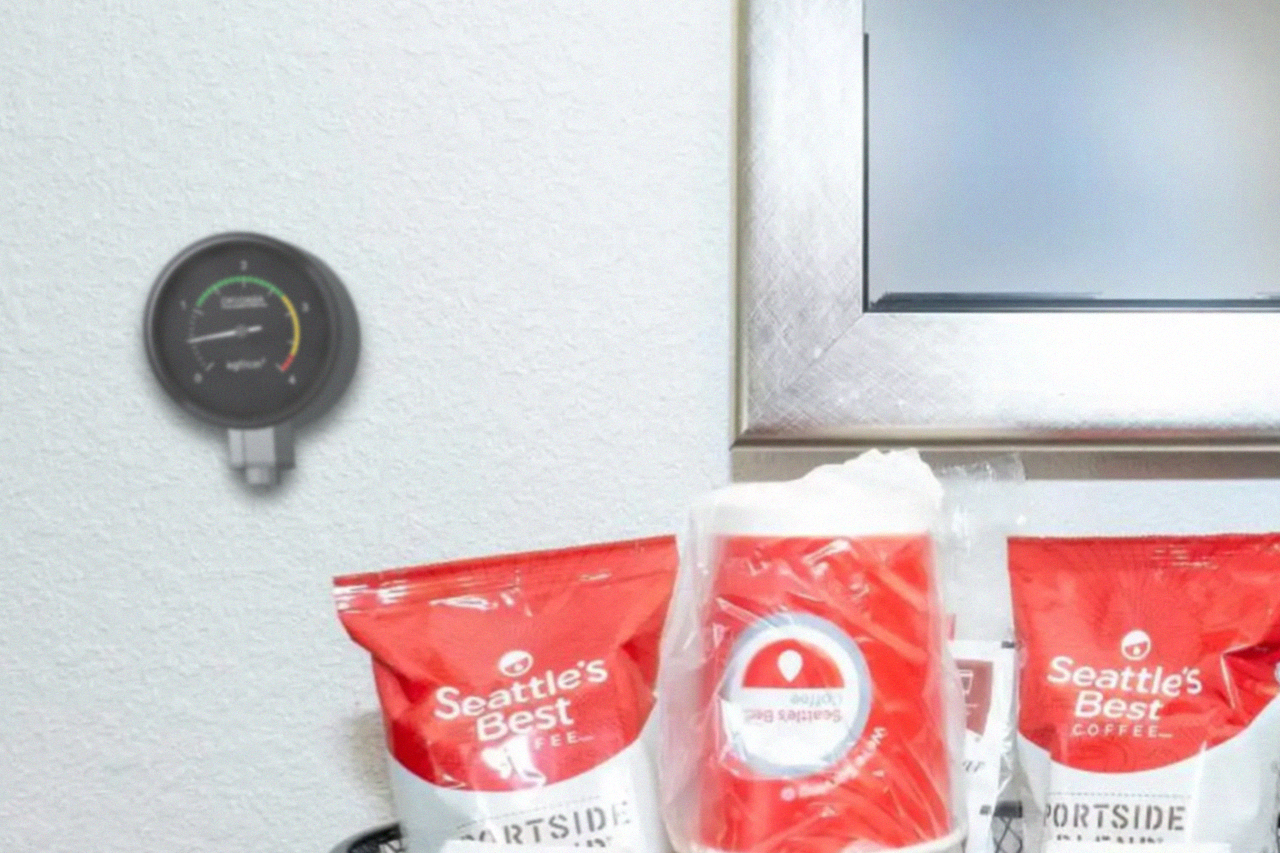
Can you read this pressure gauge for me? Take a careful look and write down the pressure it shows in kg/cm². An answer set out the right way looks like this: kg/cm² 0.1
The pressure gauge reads kg/cm² 0.5
